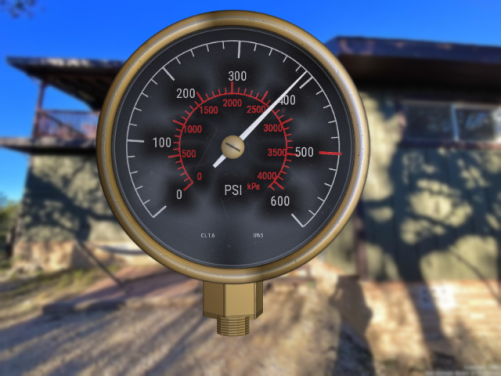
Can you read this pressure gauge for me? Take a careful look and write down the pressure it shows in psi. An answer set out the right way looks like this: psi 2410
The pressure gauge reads psi 390
